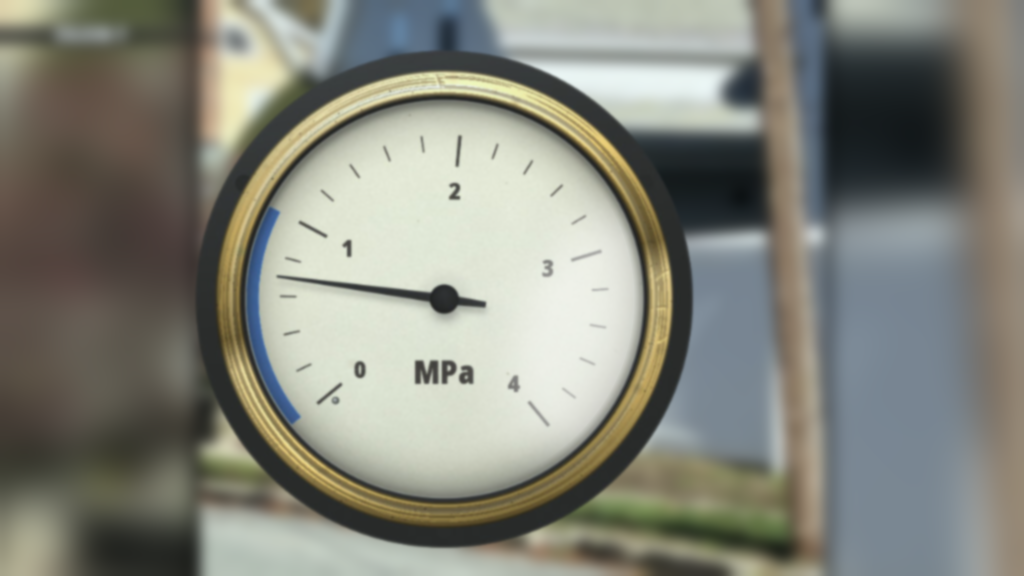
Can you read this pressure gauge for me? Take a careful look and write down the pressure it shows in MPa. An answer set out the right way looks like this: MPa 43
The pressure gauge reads MPa 0.7
